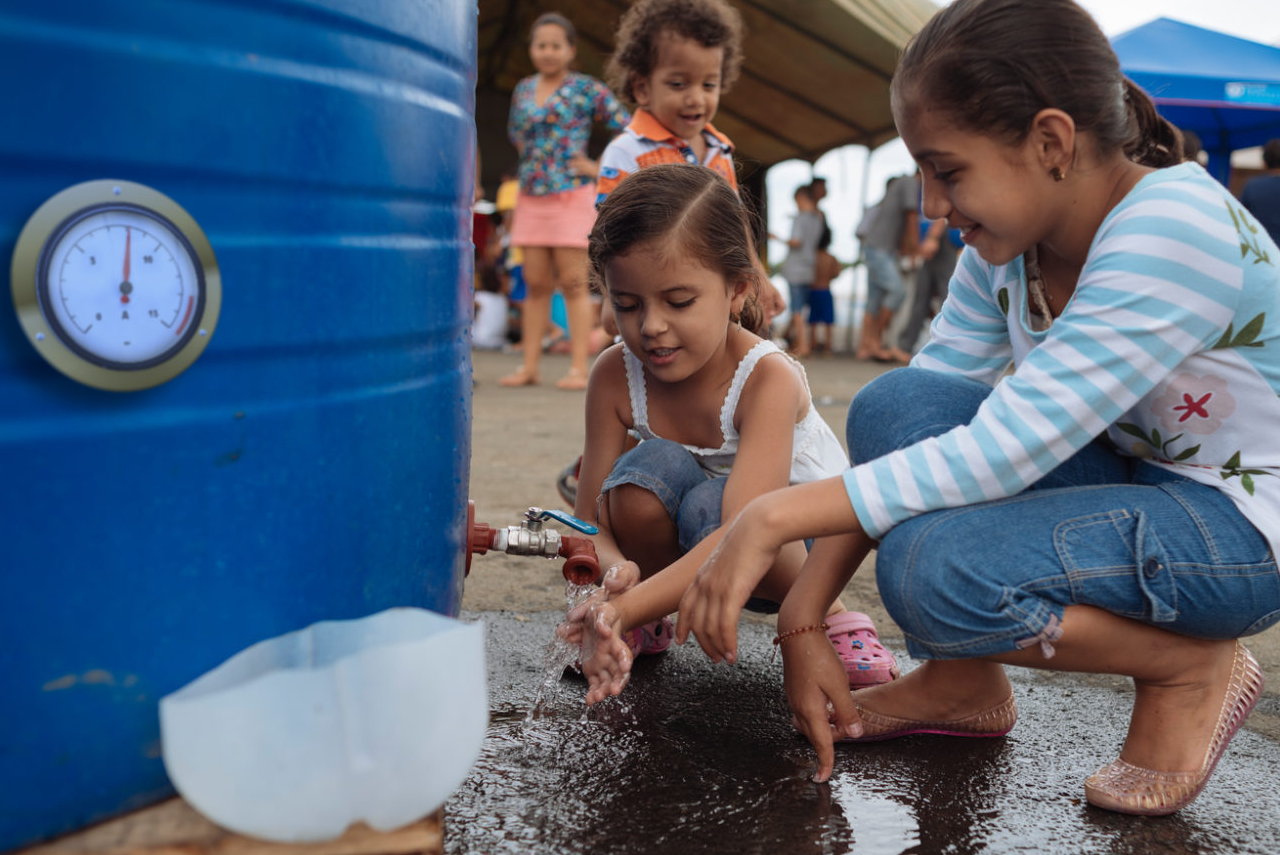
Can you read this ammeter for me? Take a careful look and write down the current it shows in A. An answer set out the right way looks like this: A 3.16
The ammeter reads A 8
